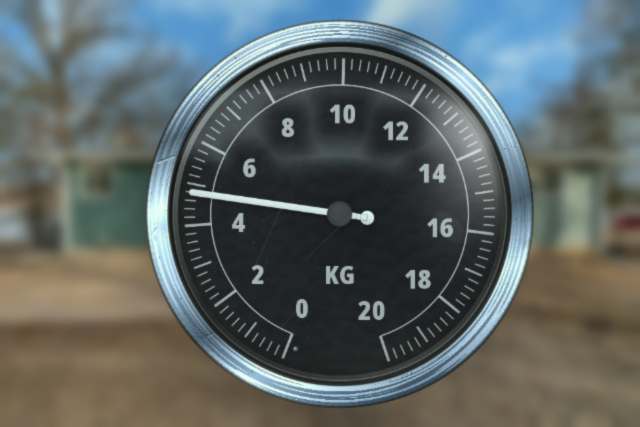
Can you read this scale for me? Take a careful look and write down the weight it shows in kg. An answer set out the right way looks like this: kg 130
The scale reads kg 4.8
